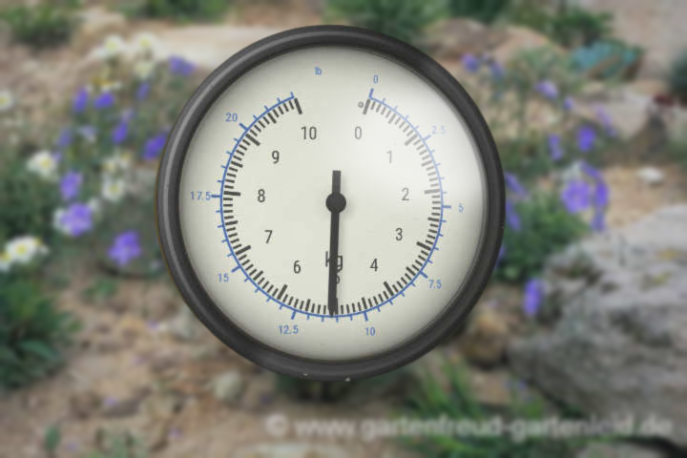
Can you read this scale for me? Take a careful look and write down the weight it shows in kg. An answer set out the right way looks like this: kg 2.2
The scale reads kg 5.1
